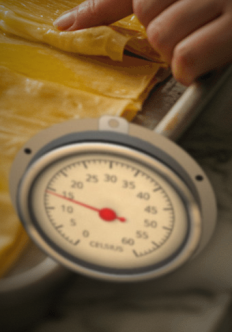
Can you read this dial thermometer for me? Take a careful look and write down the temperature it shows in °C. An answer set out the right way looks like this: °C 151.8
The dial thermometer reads °C 15
